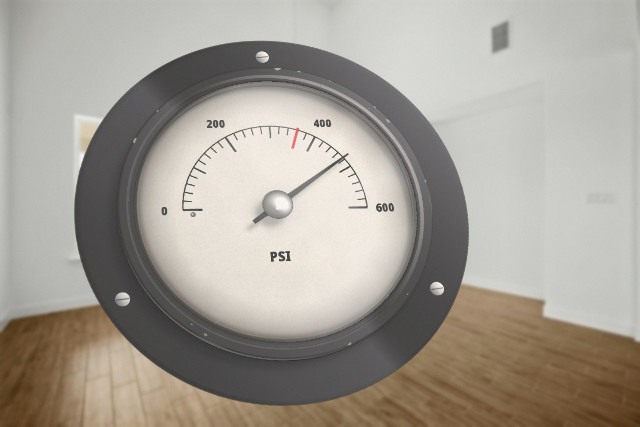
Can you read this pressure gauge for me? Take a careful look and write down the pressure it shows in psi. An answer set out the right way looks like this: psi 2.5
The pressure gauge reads psi 480
